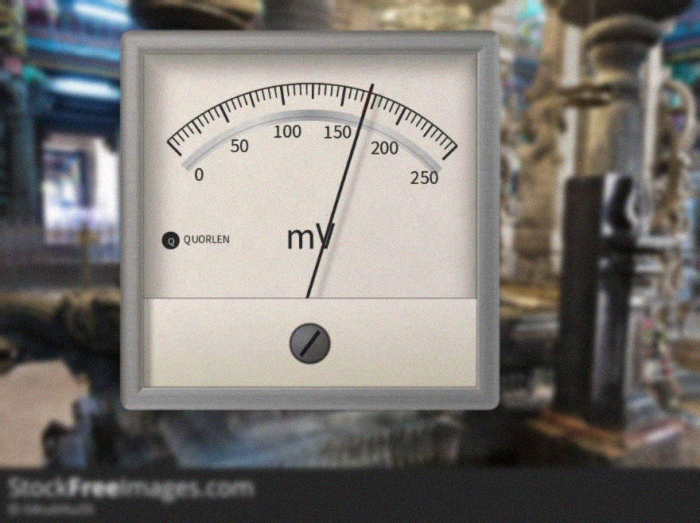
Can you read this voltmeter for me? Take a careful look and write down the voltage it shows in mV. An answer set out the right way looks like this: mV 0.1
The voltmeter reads mV 170
